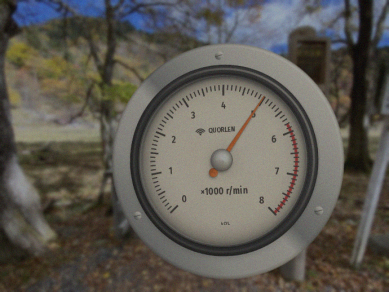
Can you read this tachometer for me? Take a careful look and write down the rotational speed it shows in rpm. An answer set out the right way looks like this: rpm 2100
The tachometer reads rpm 5000
